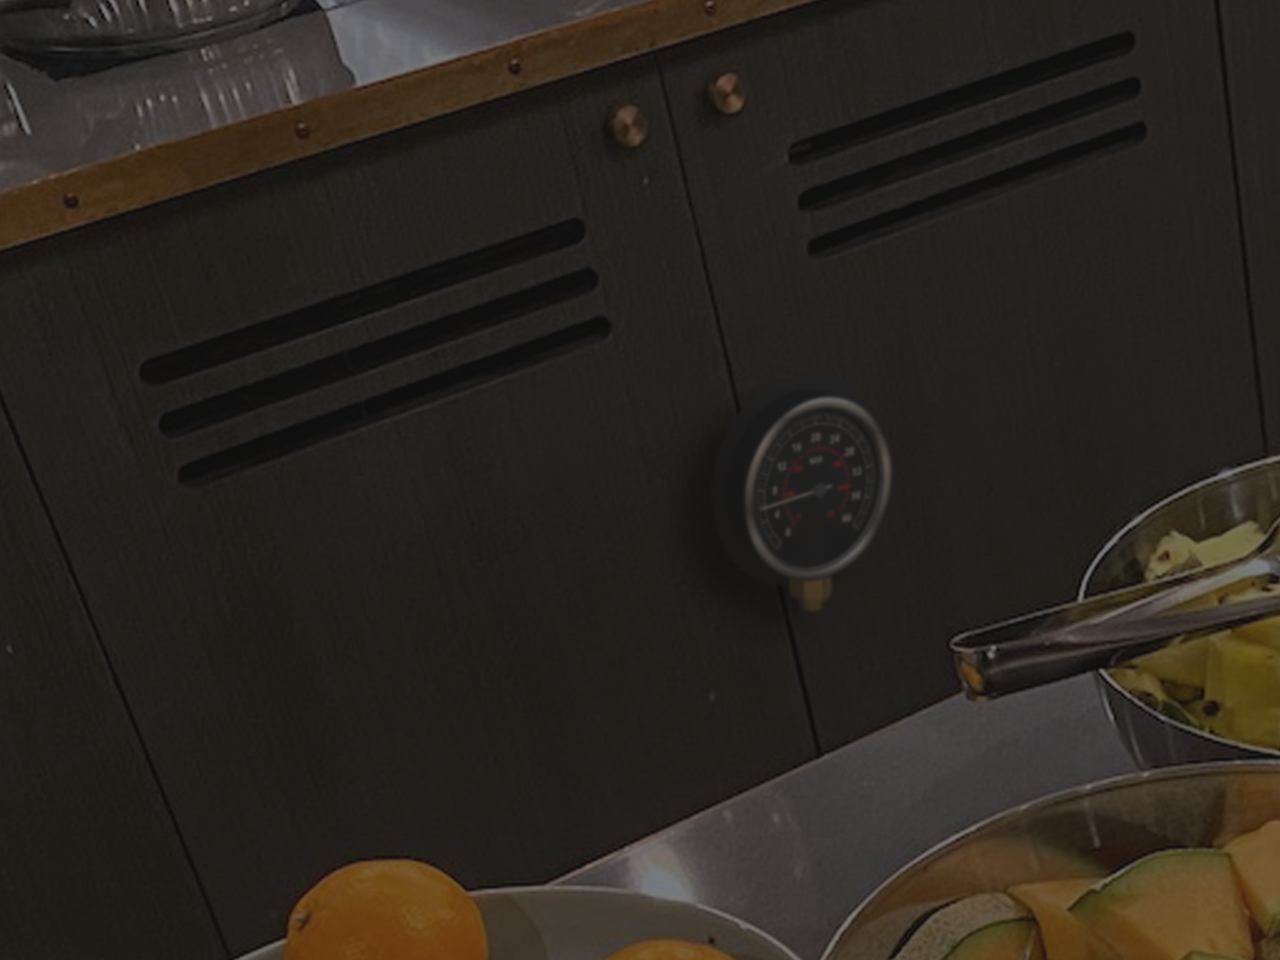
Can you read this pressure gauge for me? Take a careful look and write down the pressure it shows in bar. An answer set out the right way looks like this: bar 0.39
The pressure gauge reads bar 6
